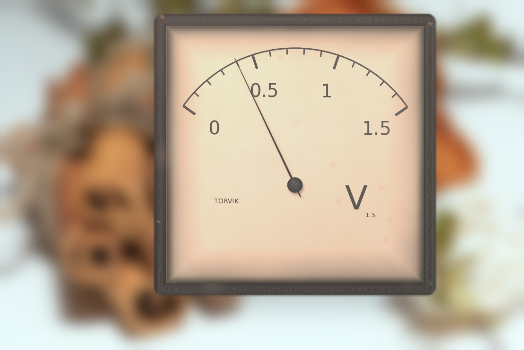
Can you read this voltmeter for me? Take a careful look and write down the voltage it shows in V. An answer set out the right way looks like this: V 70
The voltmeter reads V 0.4
